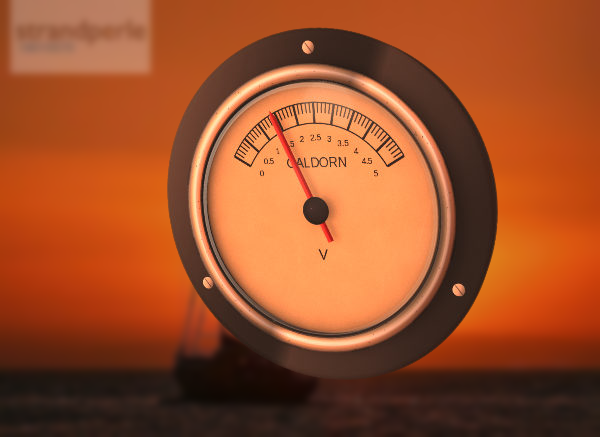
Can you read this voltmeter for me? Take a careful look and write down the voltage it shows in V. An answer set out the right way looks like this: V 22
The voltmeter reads V 1.5
